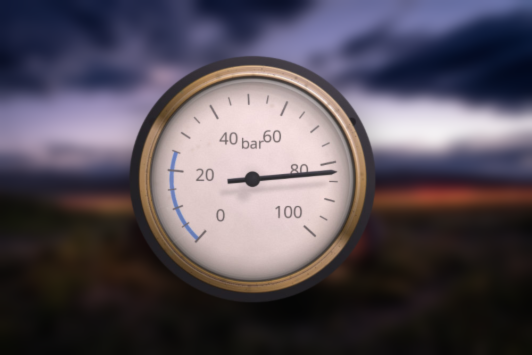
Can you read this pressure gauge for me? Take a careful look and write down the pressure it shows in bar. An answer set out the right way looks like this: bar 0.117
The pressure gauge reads bar 82.5
